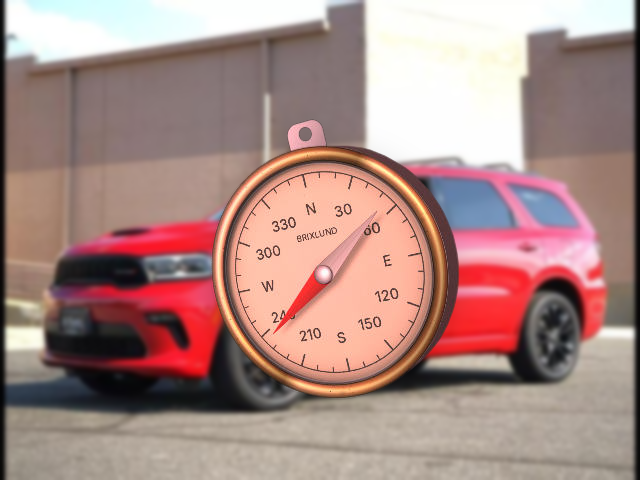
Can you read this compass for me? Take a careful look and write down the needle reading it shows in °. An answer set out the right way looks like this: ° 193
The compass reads ° 235
